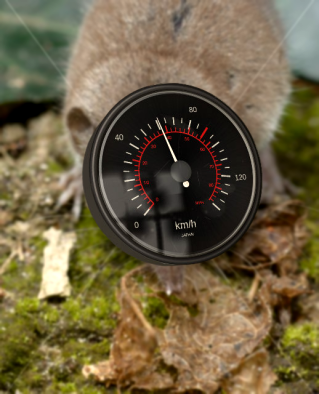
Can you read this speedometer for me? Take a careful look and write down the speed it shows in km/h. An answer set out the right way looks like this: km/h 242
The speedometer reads km/h 60
